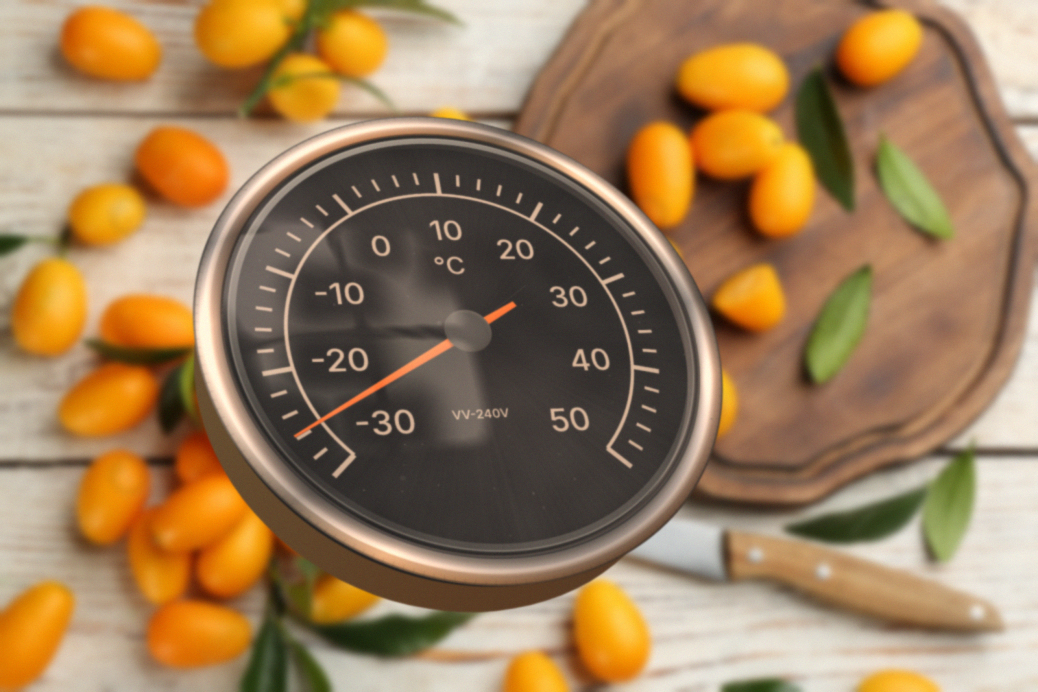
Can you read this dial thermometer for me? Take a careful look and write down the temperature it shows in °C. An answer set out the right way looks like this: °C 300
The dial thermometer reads °C -26
